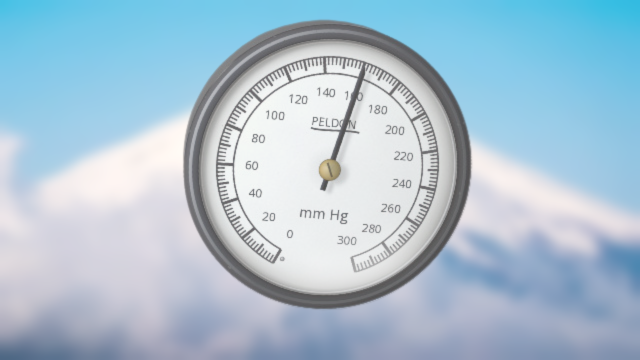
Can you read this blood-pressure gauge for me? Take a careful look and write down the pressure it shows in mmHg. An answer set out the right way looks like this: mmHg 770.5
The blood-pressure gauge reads mmHg 160
